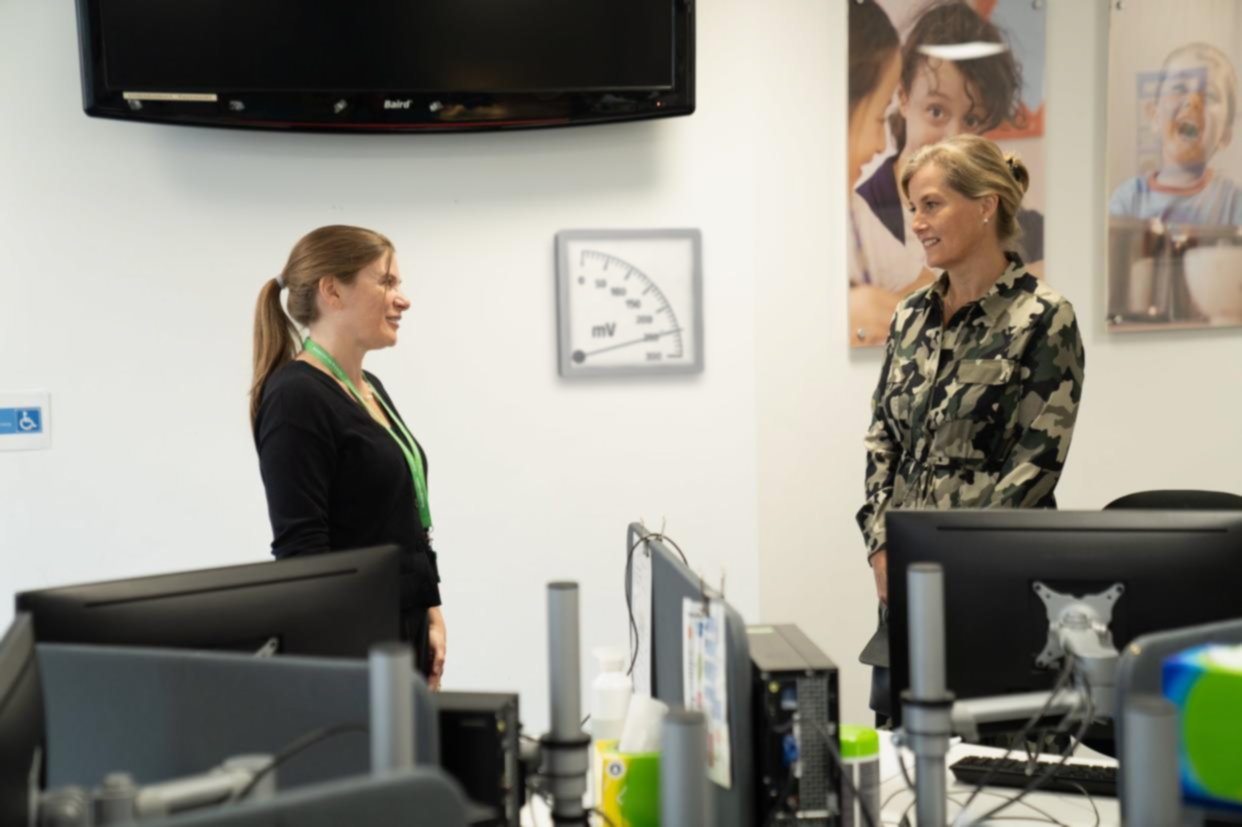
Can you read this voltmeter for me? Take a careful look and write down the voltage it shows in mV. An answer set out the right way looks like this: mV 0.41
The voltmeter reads mV 250
